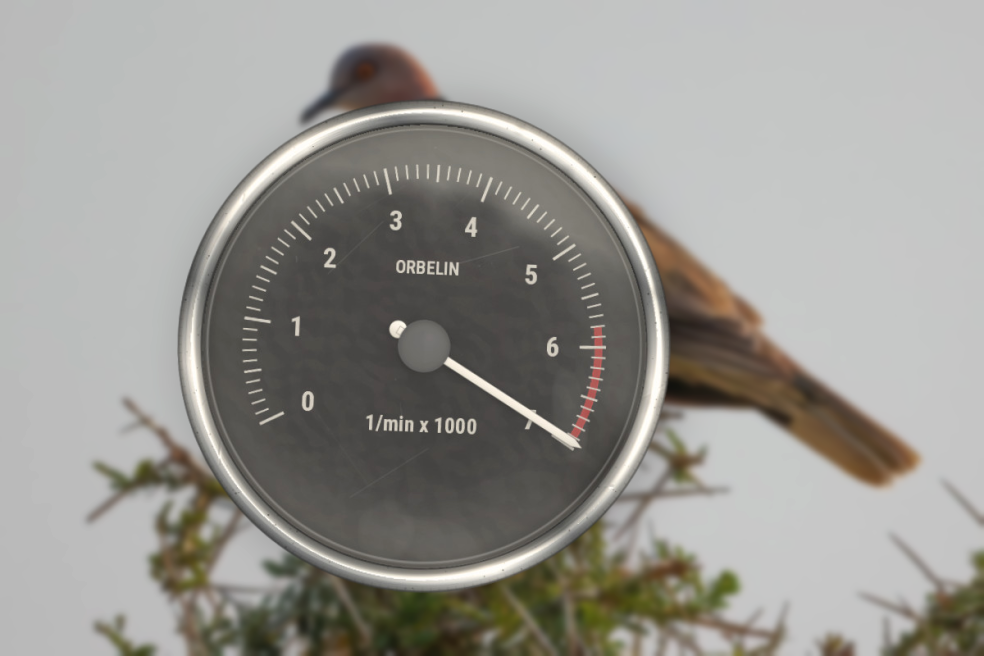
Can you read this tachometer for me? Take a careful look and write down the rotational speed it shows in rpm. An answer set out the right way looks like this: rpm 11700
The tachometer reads rpm 6950
